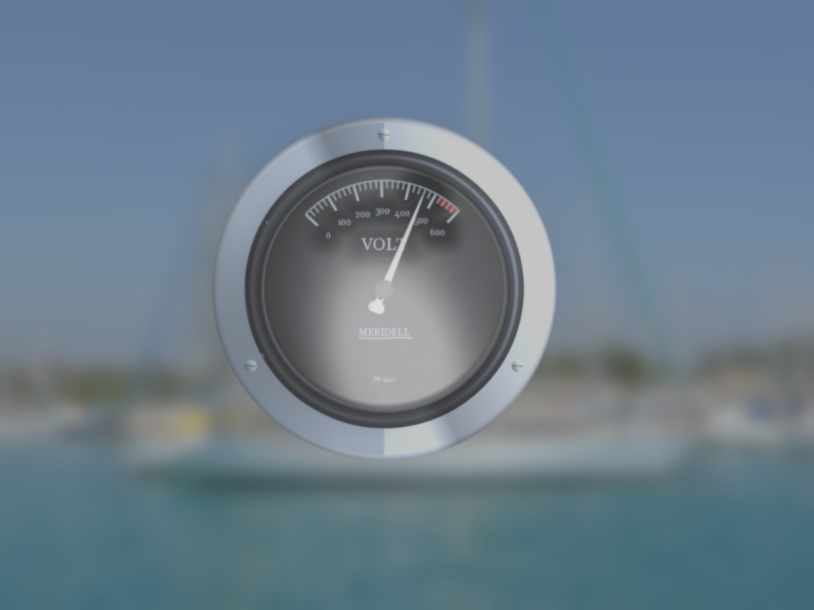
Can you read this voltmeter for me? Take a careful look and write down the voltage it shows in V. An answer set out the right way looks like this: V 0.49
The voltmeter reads V 460
